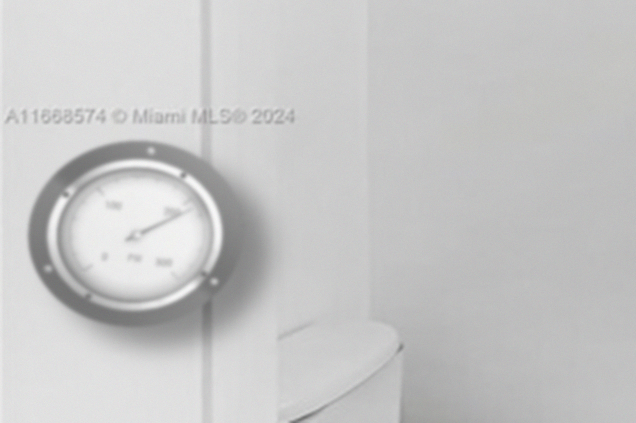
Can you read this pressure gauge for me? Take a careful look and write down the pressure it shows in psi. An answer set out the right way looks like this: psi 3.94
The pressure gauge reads psi 210
